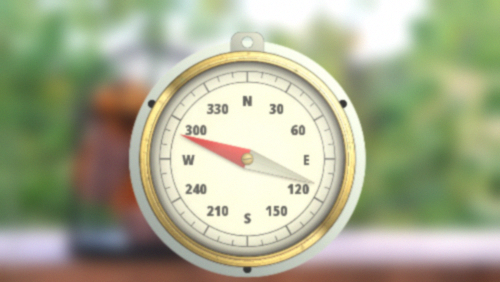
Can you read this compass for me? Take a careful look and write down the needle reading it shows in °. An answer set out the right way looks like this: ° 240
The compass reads ° 290
